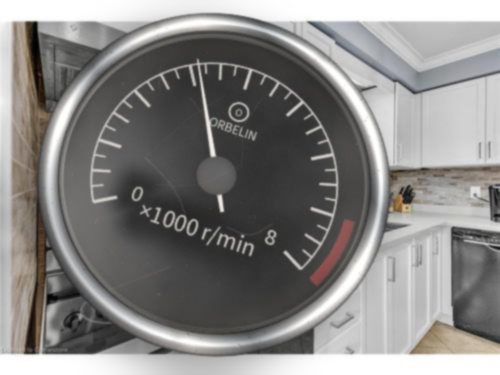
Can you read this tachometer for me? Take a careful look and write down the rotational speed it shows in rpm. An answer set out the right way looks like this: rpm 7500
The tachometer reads rpm 3125
